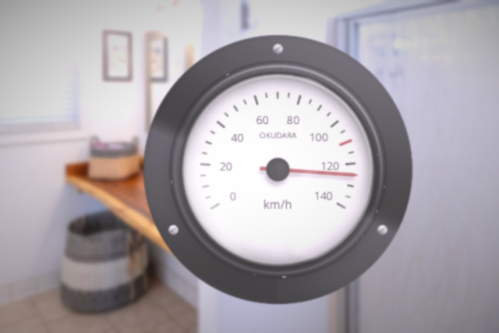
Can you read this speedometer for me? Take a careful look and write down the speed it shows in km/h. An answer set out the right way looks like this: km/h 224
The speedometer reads km/h 125
